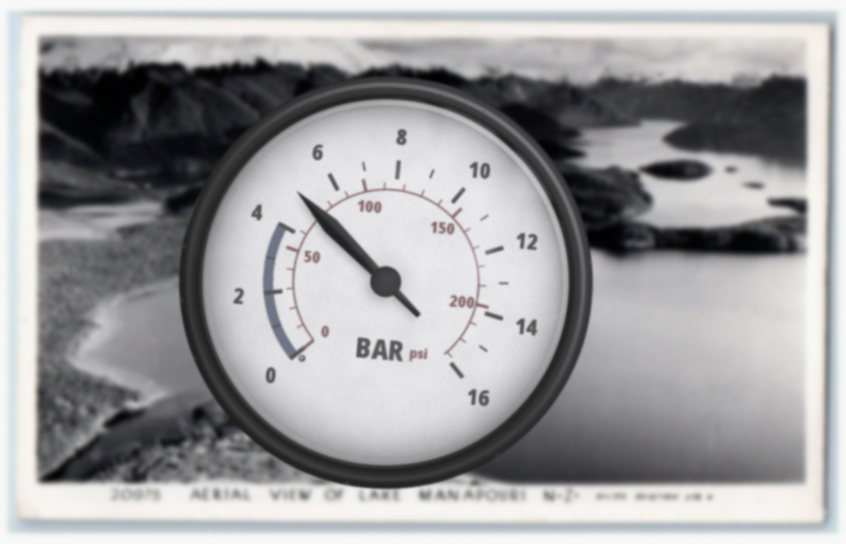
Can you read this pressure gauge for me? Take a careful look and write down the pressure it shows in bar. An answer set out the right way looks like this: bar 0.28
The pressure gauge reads bar 5
